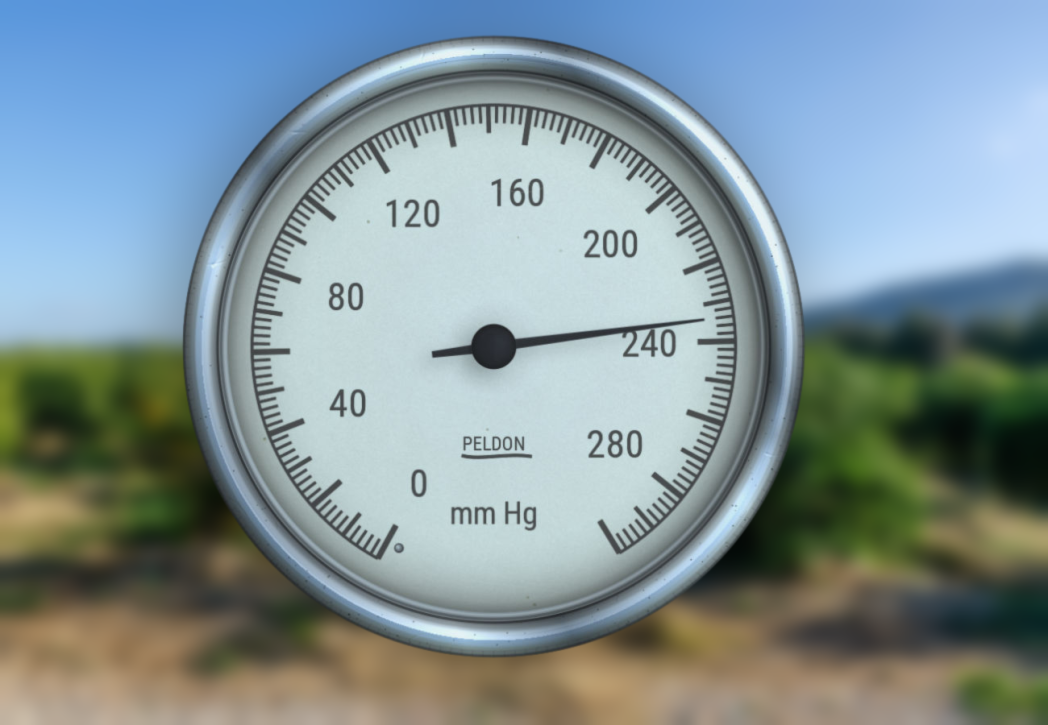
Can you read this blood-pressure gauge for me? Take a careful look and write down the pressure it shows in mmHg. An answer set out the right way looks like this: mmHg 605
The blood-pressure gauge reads mmHg 234
